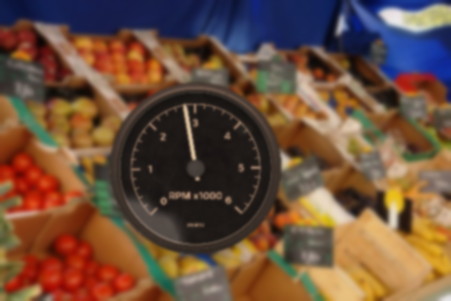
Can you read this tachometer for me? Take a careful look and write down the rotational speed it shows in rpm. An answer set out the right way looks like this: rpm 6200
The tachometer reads rpm 2800
